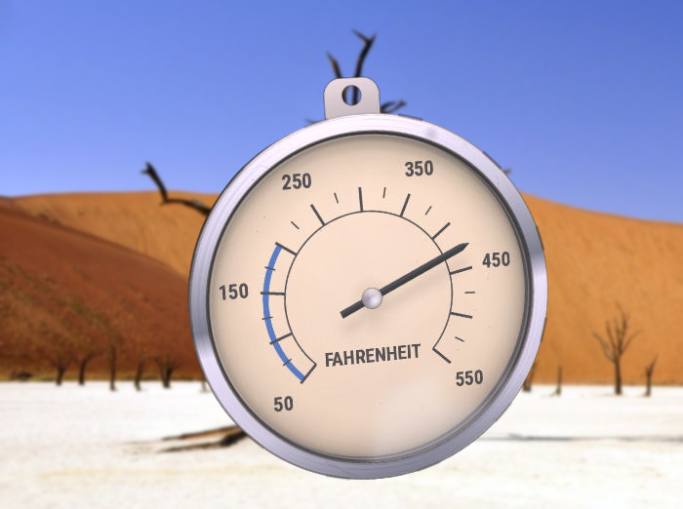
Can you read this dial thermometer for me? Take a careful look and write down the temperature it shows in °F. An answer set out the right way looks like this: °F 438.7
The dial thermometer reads °F 425
